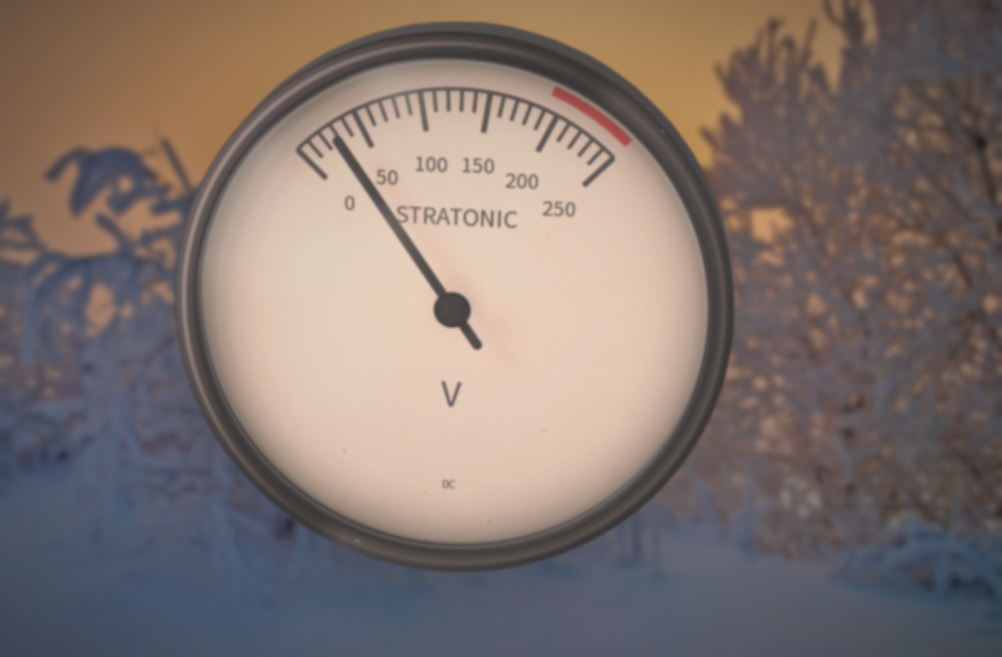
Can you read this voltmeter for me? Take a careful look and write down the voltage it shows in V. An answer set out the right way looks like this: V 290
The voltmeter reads V 30
